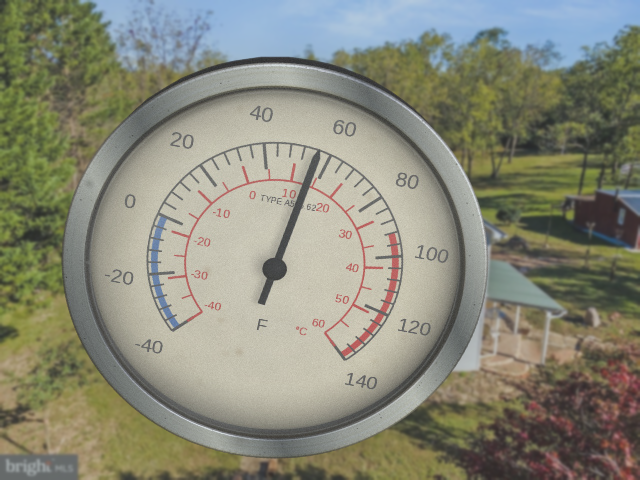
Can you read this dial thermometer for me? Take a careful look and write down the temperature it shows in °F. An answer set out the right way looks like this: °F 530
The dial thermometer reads °F 56
